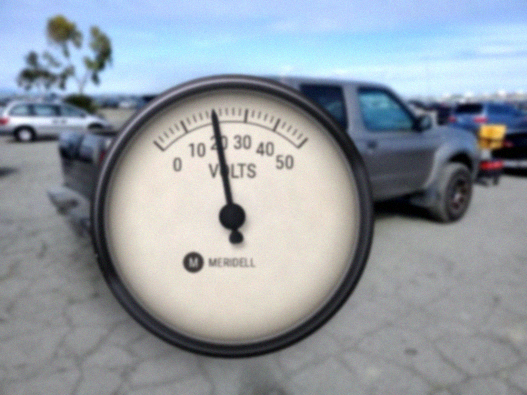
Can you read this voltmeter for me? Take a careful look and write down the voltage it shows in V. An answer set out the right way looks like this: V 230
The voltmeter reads V 20
